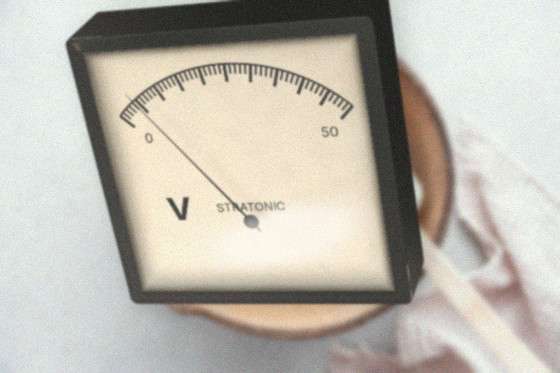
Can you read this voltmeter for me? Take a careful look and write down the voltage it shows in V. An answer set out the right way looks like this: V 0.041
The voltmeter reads V 5
